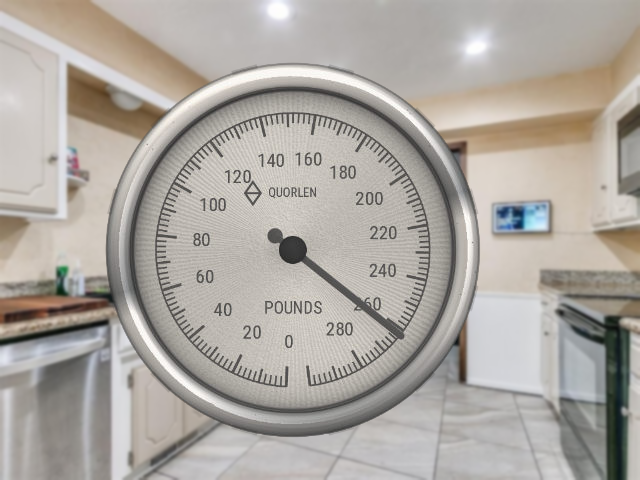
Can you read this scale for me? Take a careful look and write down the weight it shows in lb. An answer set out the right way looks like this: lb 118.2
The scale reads lb 262
